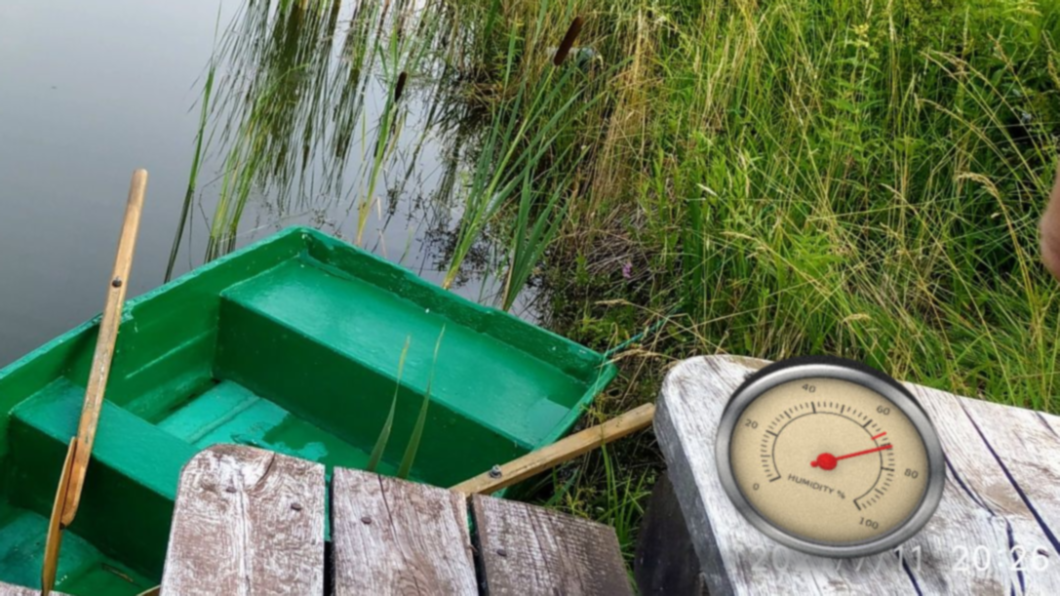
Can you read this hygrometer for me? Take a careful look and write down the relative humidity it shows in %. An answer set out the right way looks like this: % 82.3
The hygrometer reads % 70
